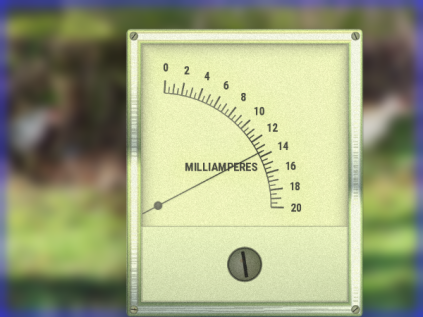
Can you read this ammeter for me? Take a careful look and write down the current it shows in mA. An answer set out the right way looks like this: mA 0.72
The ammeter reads mA 13.5
